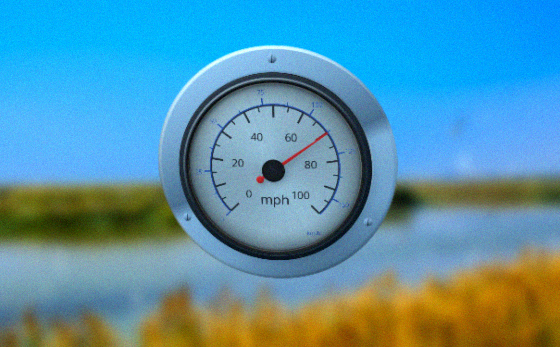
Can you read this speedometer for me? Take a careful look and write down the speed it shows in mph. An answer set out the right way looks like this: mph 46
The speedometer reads mph 70
